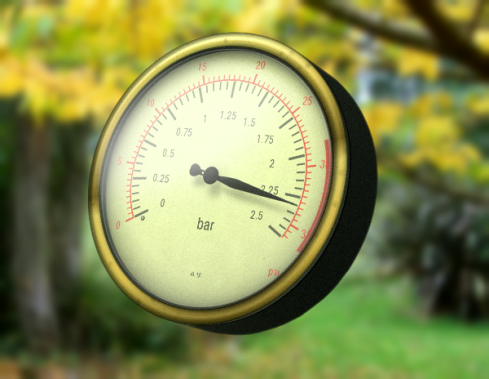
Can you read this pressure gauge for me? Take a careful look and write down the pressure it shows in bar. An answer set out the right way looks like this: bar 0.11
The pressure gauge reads bar 2.3
